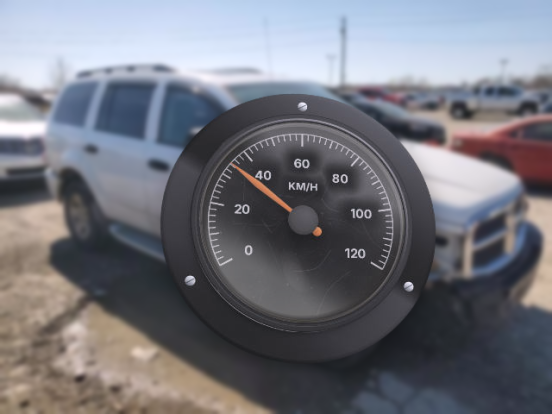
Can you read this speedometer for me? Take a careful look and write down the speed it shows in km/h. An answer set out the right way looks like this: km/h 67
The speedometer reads km/h 34
